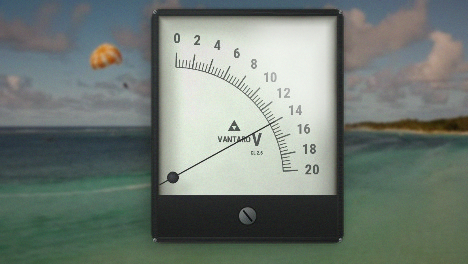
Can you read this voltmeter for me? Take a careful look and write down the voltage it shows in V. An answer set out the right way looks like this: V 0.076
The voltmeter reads V 14
